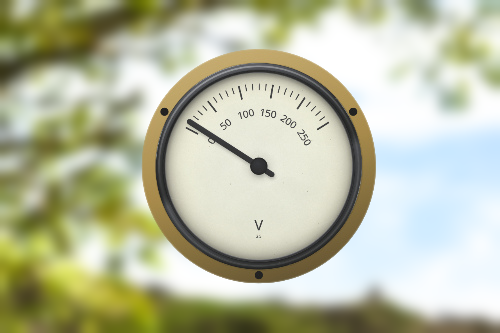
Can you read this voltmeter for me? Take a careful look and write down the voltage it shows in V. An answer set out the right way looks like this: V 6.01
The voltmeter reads V 10
